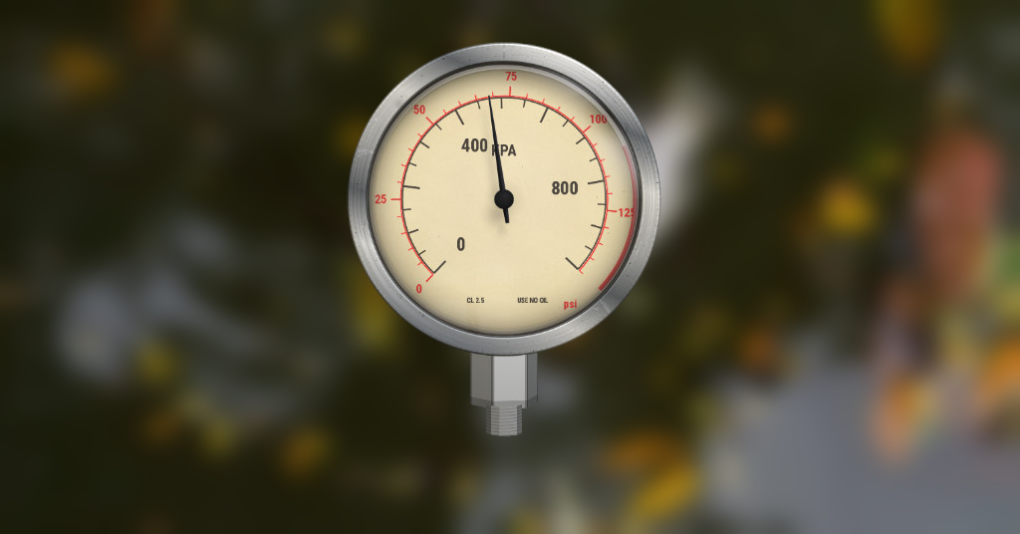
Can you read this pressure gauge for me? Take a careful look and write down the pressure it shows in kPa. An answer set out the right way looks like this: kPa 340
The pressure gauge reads kPa 475
